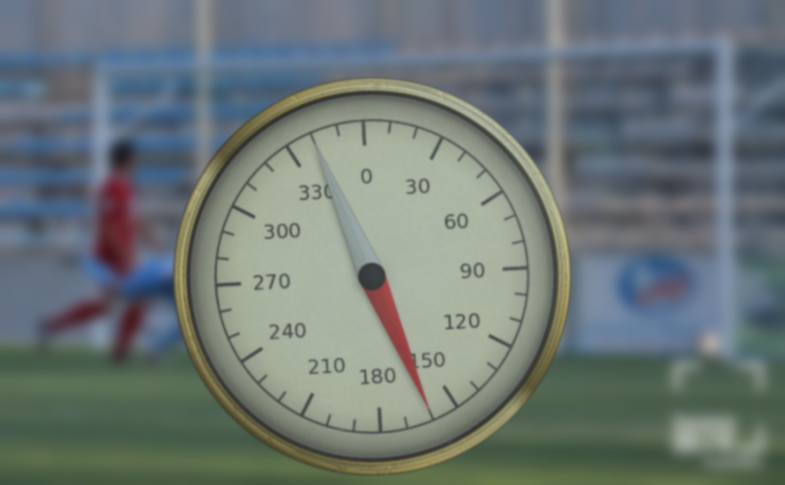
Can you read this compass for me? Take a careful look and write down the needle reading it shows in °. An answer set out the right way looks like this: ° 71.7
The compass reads ° 160
